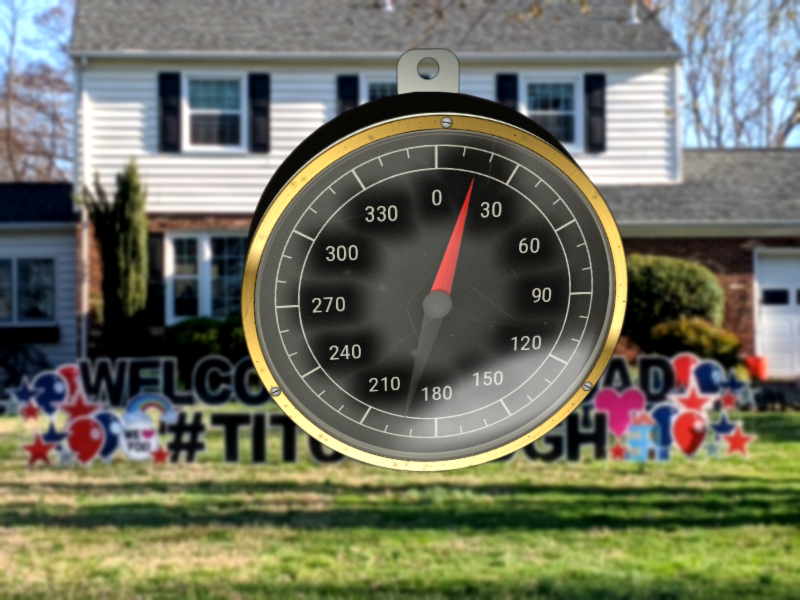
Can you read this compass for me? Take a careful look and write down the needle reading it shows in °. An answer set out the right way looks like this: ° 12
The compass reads ° 15
